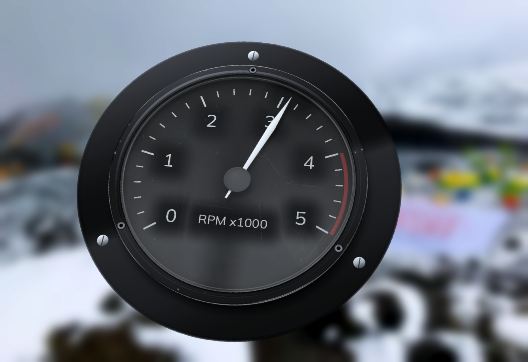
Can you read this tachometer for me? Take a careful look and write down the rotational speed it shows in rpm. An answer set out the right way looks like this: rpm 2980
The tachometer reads rpm 3100
